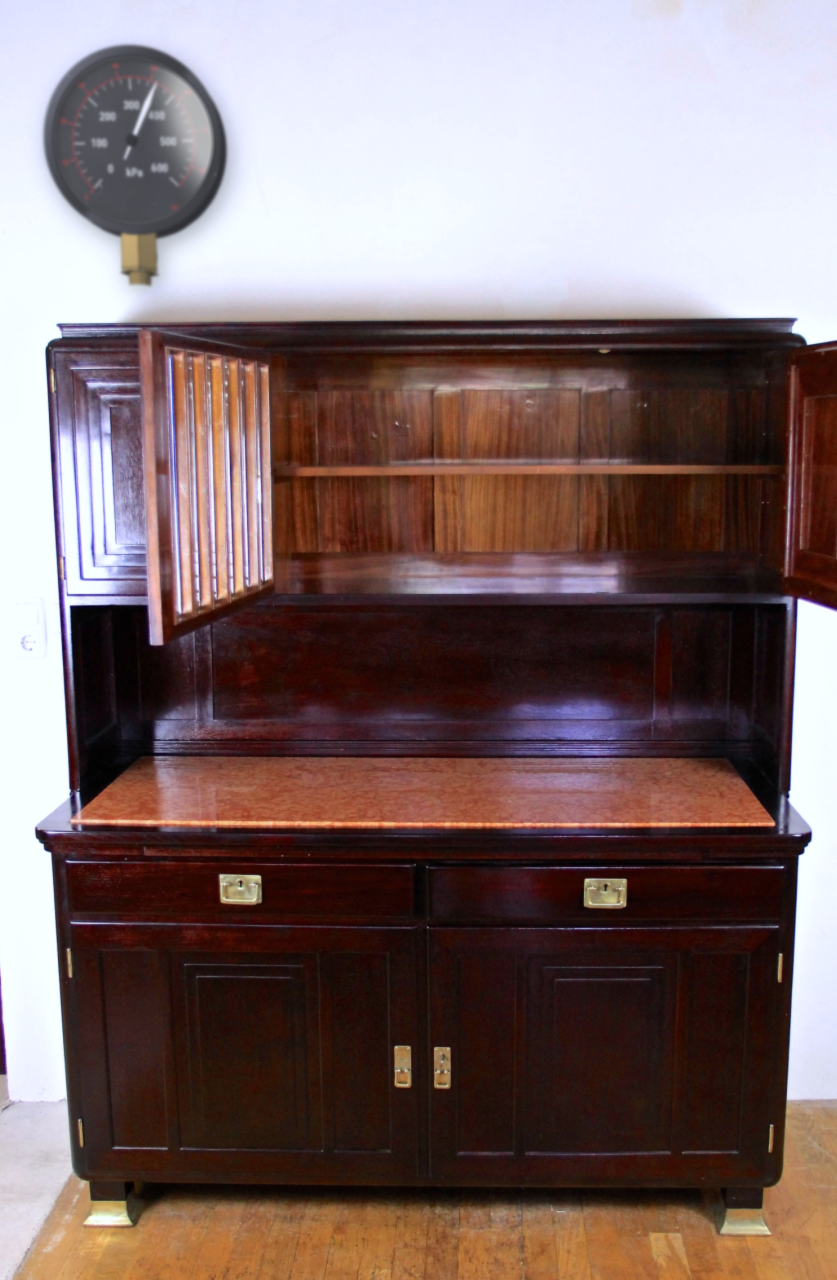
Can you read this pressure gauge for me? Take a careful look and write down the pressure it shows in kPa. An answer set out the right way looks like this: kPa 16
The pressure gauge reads kPa 360
